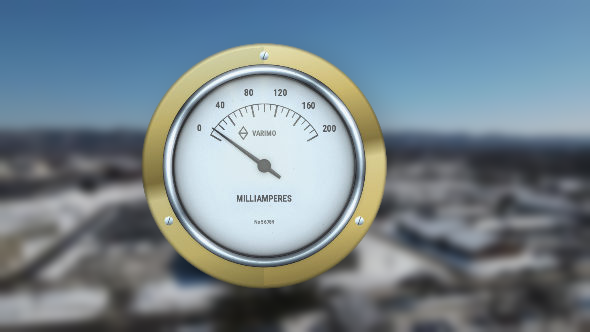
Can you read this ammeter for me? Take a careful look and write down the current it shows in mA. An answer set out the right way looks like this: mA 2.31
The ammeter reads mA 10
